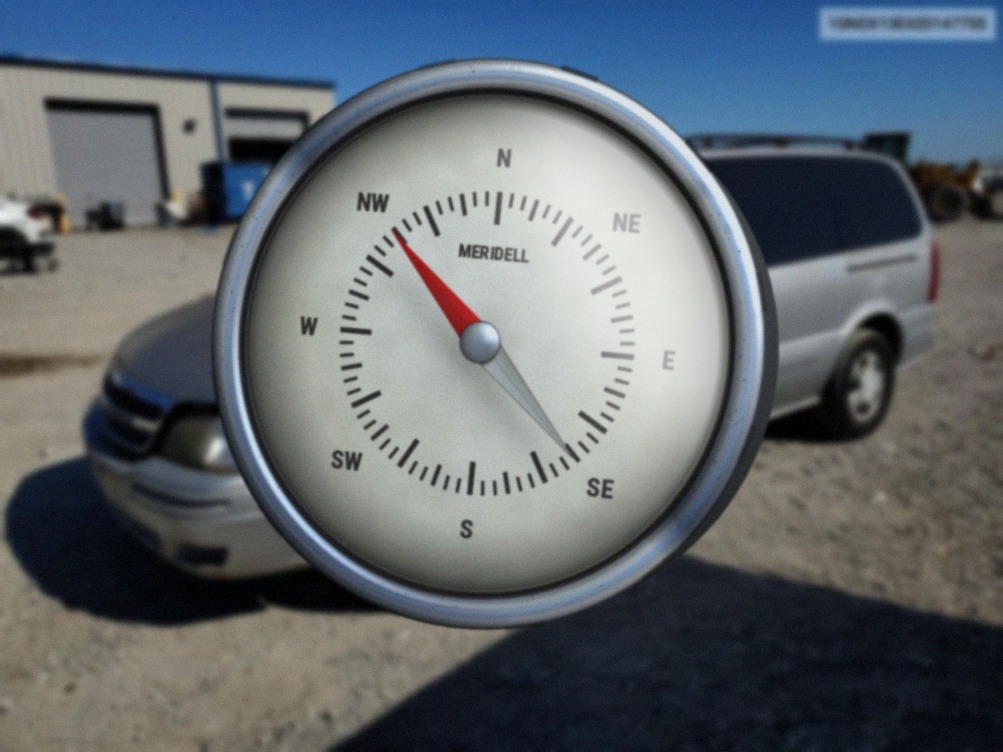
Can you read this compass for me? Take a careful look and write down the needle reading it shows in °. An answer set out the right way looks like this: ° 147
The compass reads ° 315
